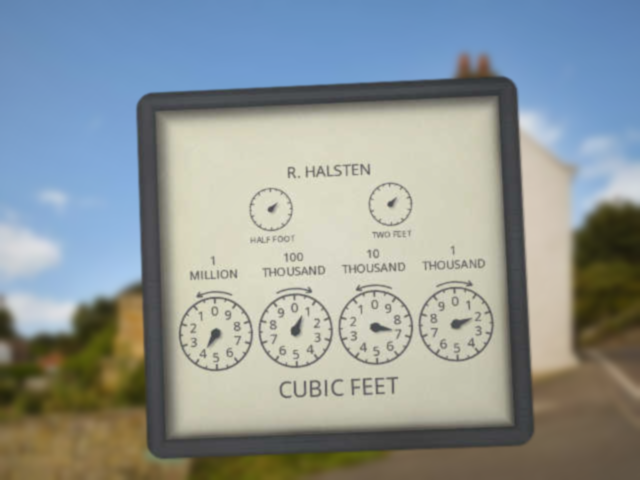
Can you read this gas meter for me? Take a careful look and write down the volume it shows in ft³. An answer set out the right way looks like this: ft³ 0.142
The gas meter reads ft³ 407200
